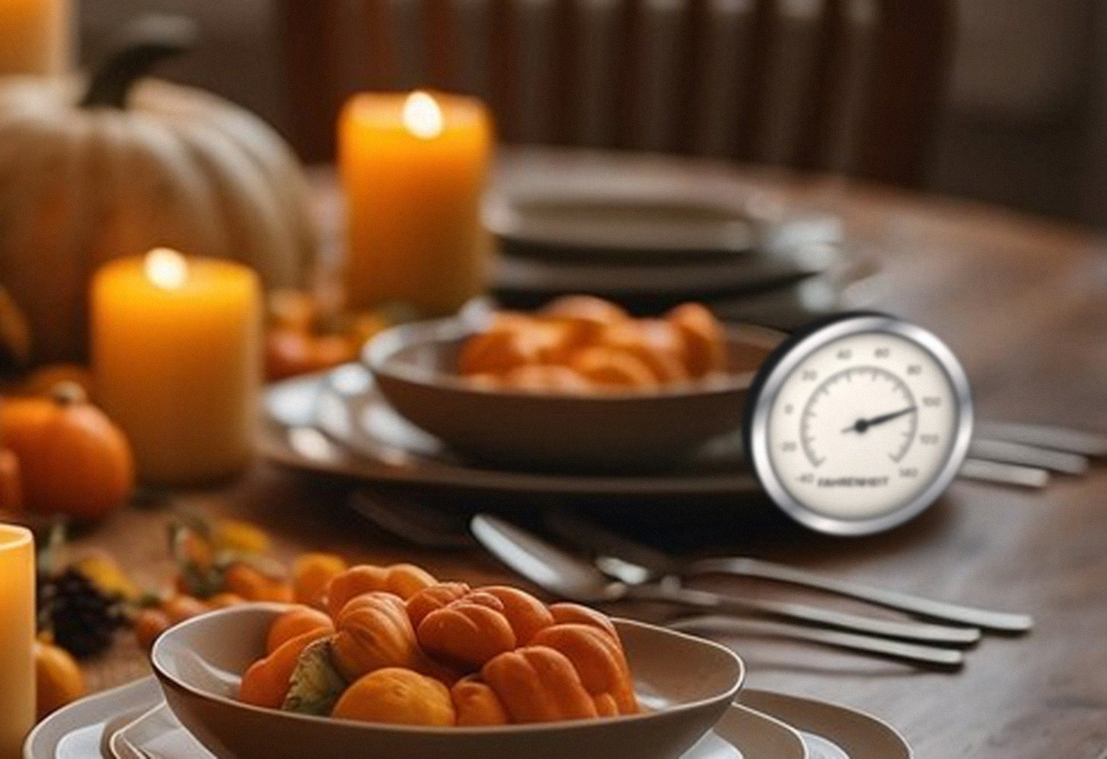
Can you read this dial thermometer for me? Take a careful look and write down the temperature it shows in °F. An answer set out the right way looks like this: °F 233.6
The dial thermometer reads °F 100
